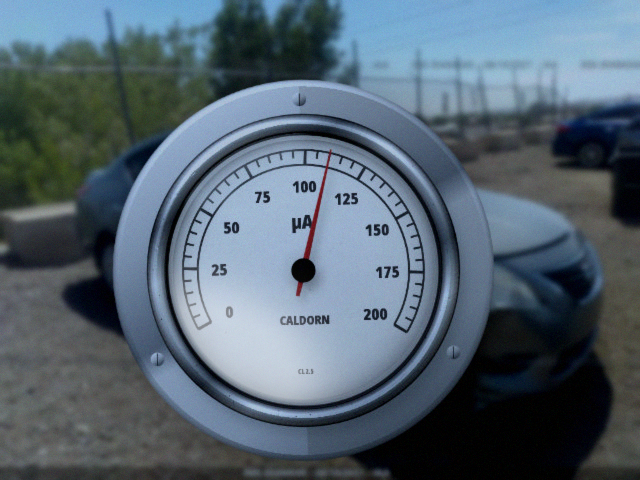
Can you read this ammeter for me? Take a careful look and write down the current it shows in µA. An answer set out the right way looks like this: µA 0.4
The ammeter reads µA 110
